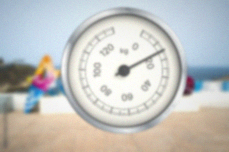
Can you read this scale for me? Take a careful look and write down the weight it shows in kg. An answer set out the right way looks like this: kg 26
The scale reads kg 15
